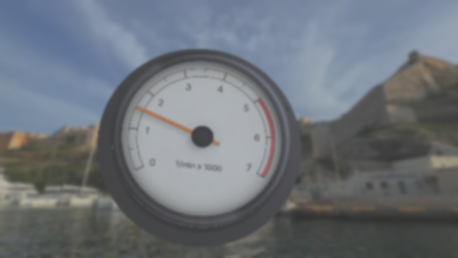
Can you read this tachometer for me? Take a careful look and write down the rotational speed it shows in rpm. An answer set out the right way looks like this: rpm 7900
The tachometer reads rpm 1500
